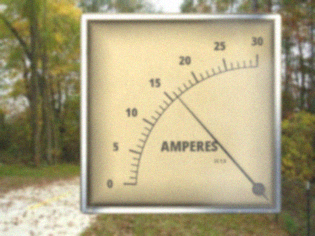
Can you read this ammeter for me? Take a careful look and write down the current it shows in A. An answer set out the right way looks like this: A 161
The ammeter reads A 16
